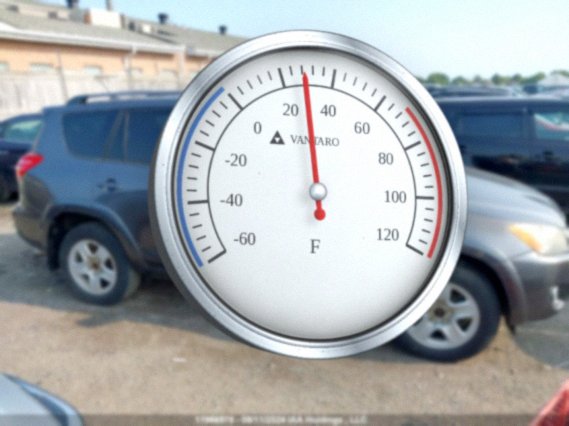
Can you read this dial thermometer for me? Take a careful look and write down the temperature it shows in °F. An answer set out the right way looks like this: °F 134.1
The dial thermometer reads °F 28
